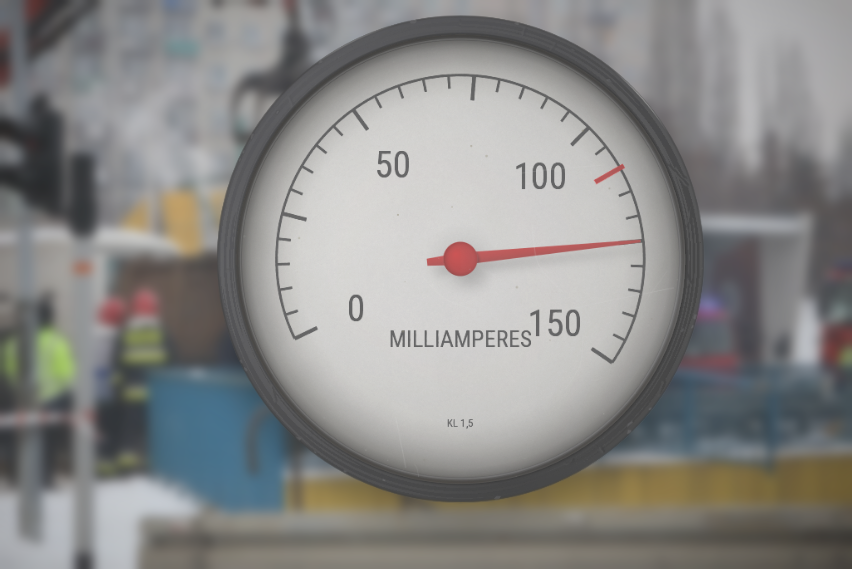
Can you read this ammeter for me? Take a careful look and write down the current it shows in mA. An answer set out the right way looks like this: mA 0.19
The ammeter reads mA 125
